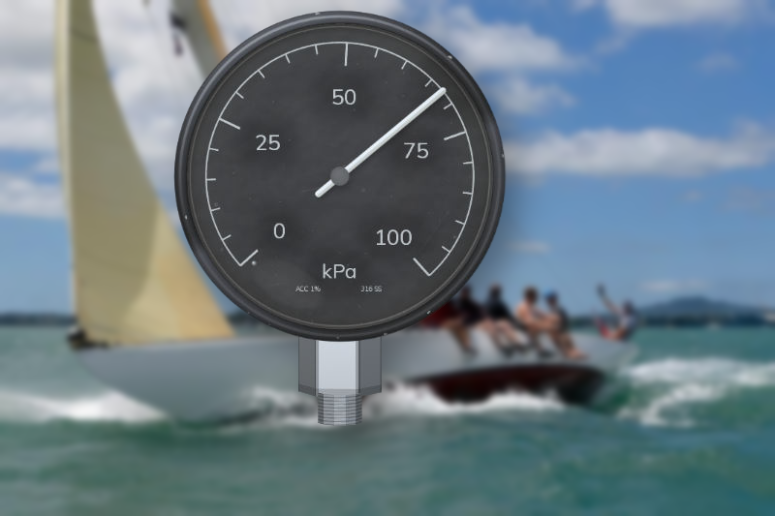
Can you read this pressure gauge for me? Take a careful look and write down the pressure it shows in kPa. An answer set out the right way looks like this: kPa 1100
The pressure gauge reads kPa 67.5
